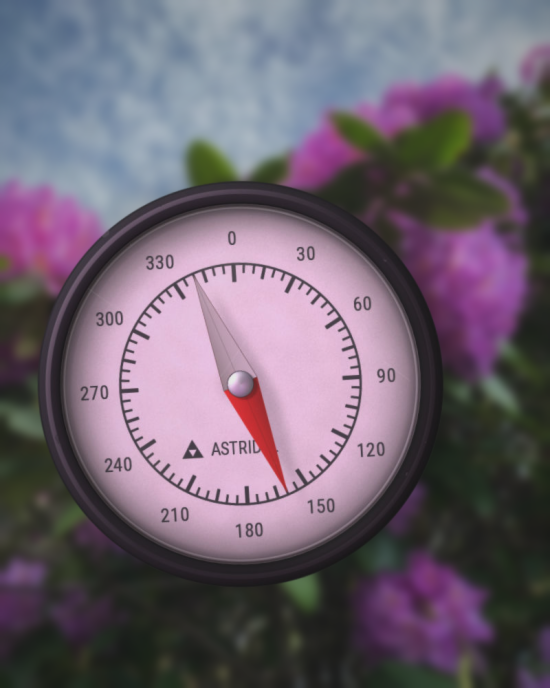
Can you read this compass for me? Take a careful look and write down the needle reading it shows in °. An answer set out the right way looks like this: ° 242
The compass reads ° 160
